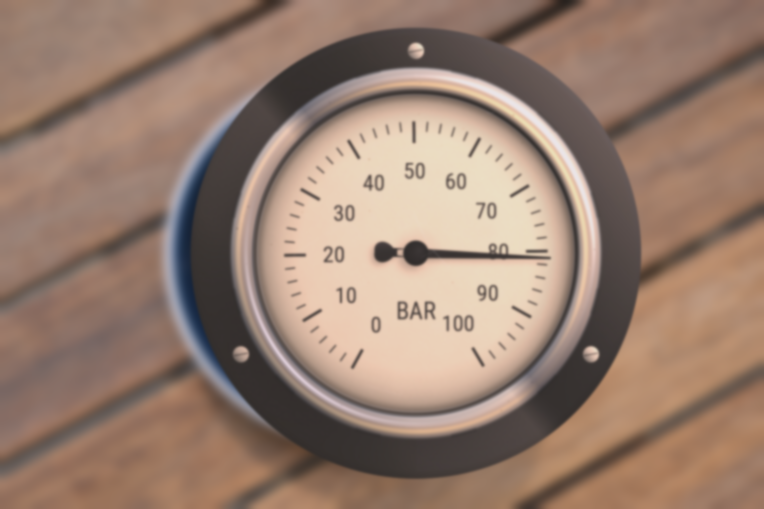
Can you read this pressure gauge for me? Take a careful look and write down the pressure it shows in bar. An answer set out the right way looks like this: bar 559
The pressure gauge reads bar 81
